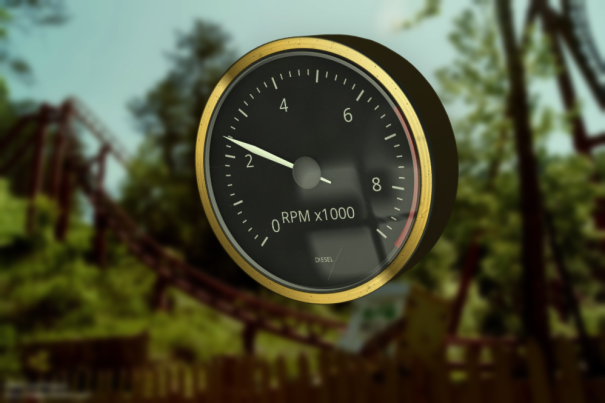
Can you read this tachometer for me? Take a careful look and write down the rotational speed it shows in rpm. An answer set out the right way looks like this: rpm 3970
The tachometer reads rpm 2400
